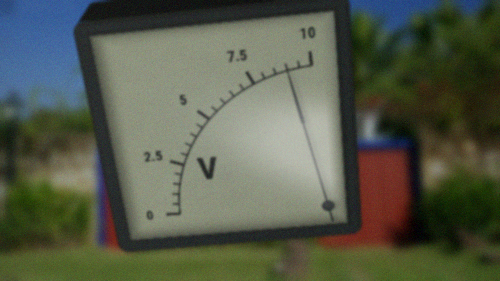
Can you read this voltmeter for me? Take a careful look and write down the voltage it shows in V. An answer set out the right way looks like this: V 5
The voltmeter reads V 9
